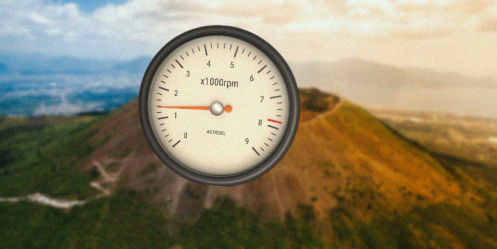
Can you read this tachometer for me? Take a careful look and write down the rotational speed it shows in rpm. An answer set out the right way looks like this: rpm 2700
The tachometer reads rpm 1400
